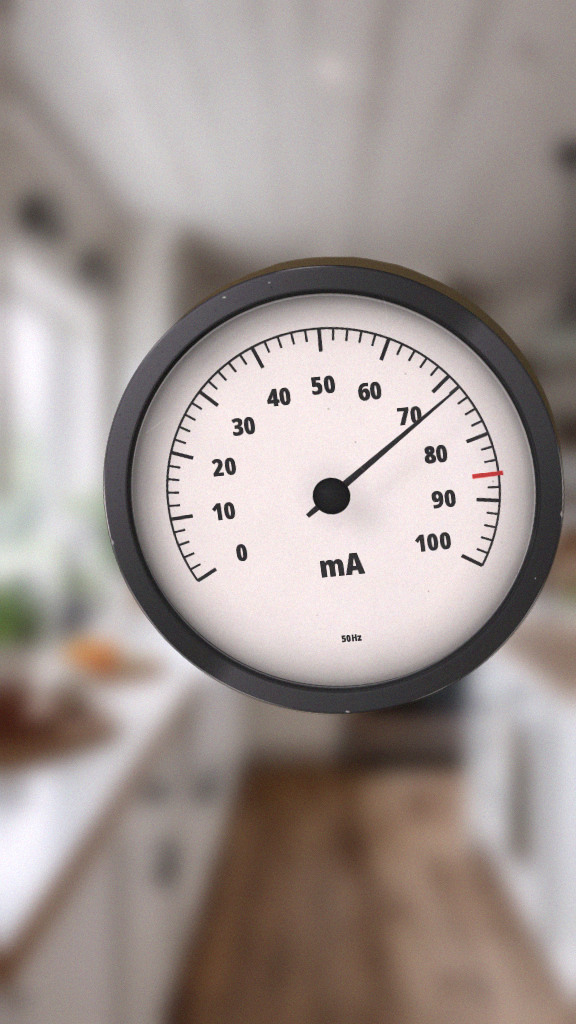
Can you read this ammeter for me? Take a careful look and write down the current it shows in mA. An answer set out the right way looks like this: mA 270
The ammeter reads mA 72
